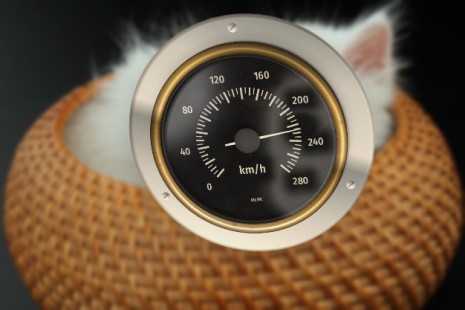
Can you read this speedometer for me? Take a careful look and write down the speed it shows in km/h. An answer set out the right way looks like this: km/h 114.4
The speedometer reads km/h 225
